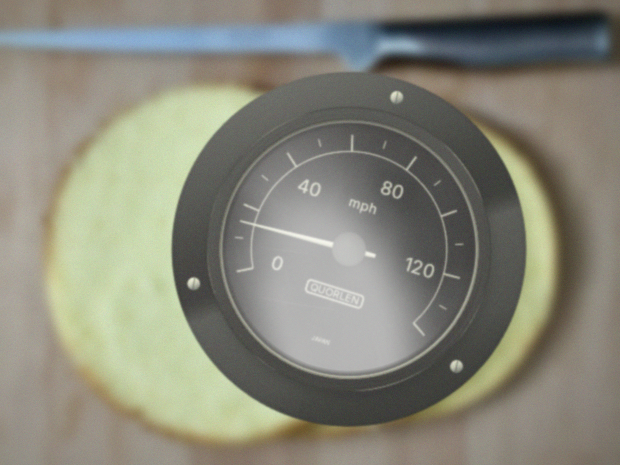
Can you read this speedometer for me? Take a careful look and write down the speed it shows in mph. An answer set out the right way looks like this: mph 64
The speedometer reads mph 15
